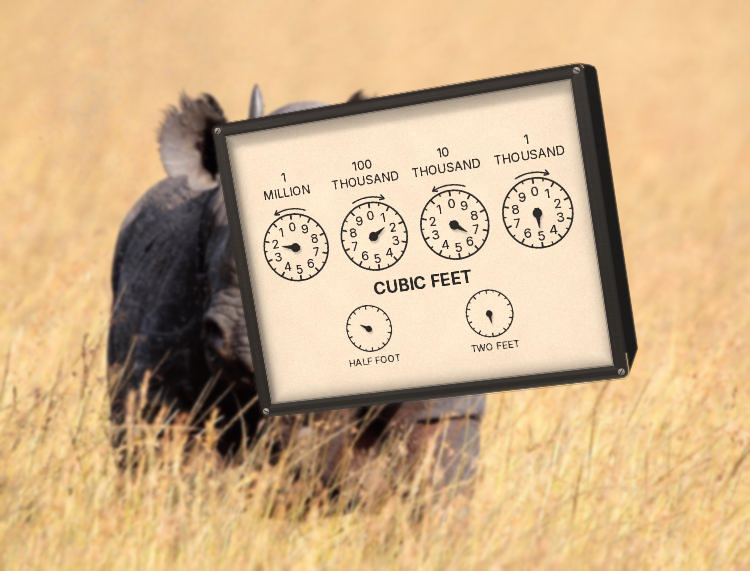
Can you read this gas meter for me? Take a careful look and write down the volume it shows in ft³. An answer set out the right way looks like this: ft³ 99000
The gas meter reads ft³ 216500
